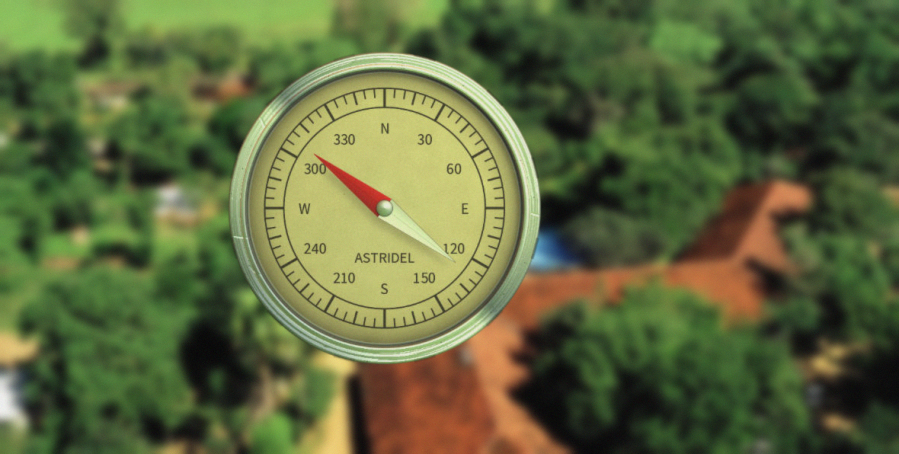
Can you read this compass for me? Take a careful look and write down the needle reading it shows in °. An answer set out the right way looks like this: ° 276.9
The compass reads ° 307.5
